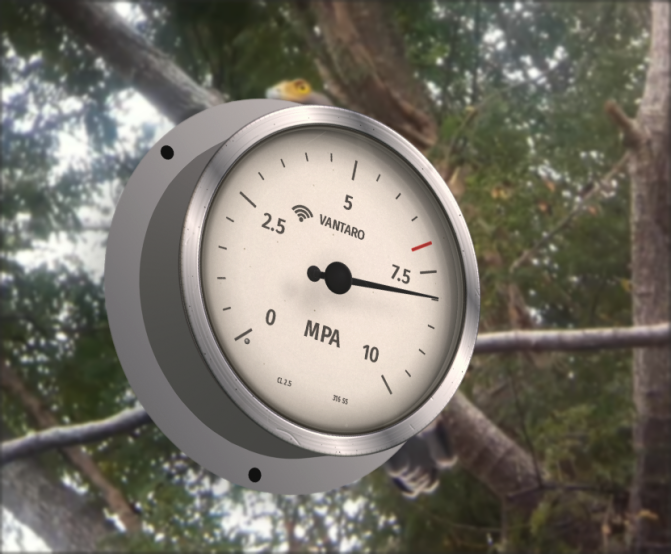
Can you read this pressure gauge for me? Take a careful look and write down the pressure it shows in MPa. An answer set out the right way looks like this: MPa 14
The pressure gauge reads MPa 8
